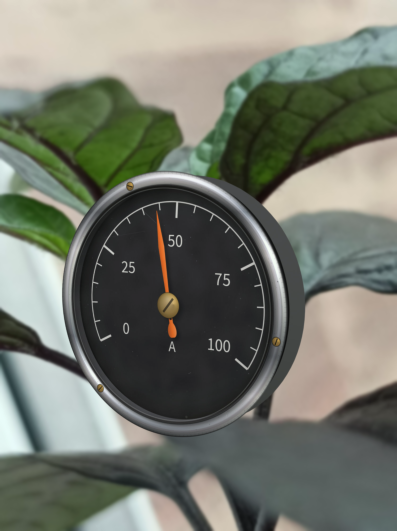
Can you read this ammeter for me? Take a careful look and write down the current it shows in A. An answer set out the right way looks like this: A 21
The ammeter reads A 45
